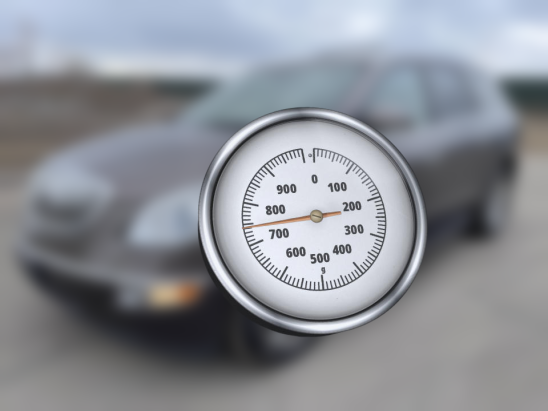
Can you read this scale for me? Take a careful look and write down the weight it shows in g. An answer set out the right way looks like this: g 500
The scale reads g 740
